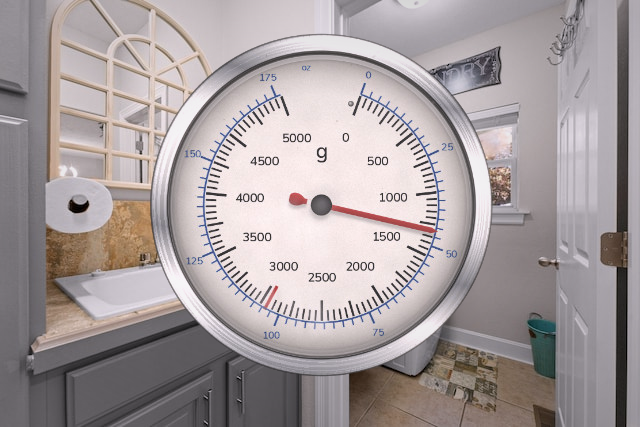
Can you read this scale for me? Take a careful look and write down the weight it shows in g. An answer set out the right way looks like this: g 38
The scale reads g 1300
